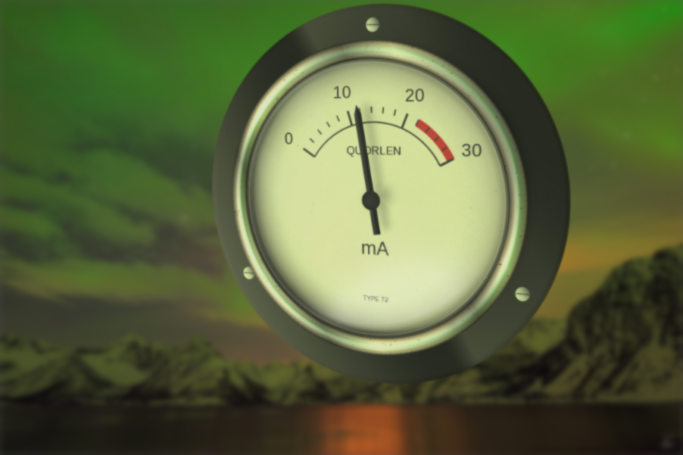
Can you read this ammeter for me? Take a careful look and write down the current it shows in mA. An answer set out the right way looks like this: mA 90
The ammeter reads mA 12
